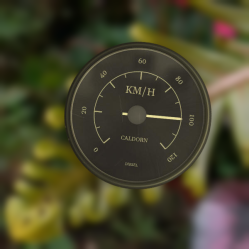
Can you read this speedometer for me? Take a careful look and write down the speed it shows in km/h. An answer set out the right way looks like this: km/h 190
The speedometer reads km/h 100
